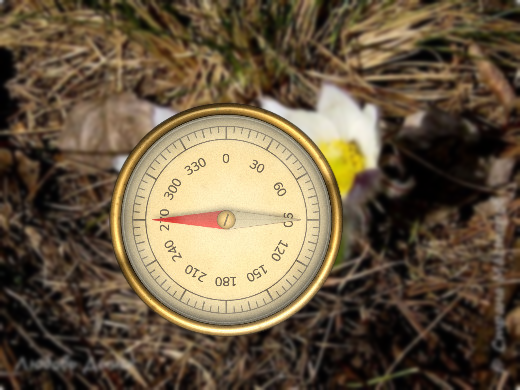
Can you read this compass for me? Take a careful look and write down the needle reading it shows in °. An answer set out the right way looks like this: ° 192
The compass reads ° 270
